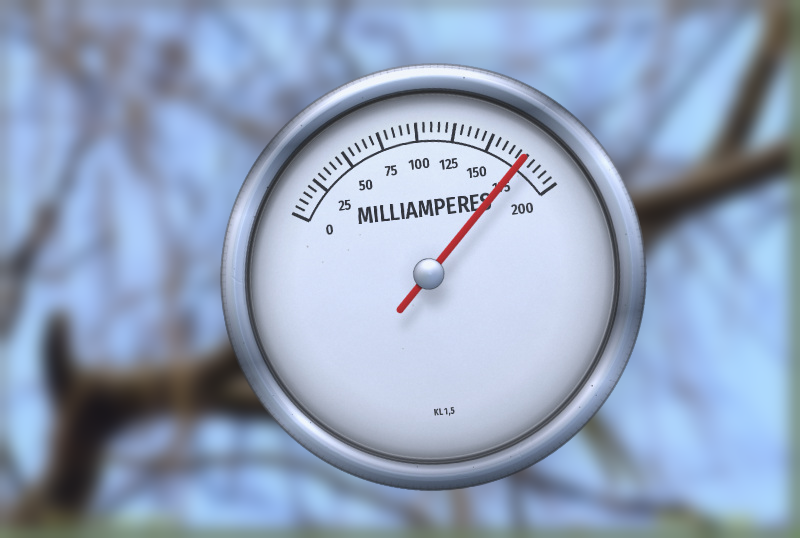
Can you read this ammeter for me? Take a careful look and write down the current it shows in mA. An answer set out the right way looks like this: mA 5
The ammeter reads mA 175
